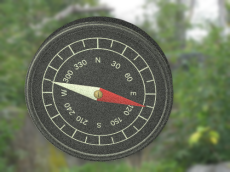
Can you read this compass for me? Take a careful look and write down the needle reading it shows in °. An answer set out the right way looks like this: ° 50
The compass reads ° 105
